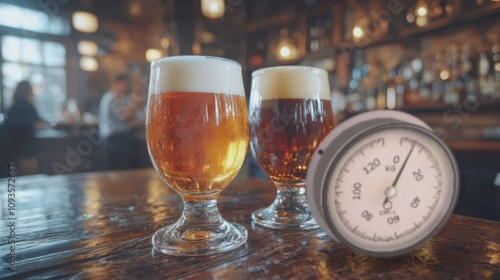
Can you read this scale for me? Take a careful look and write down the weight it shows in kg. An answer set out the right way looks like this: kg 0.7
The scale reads kg 5
